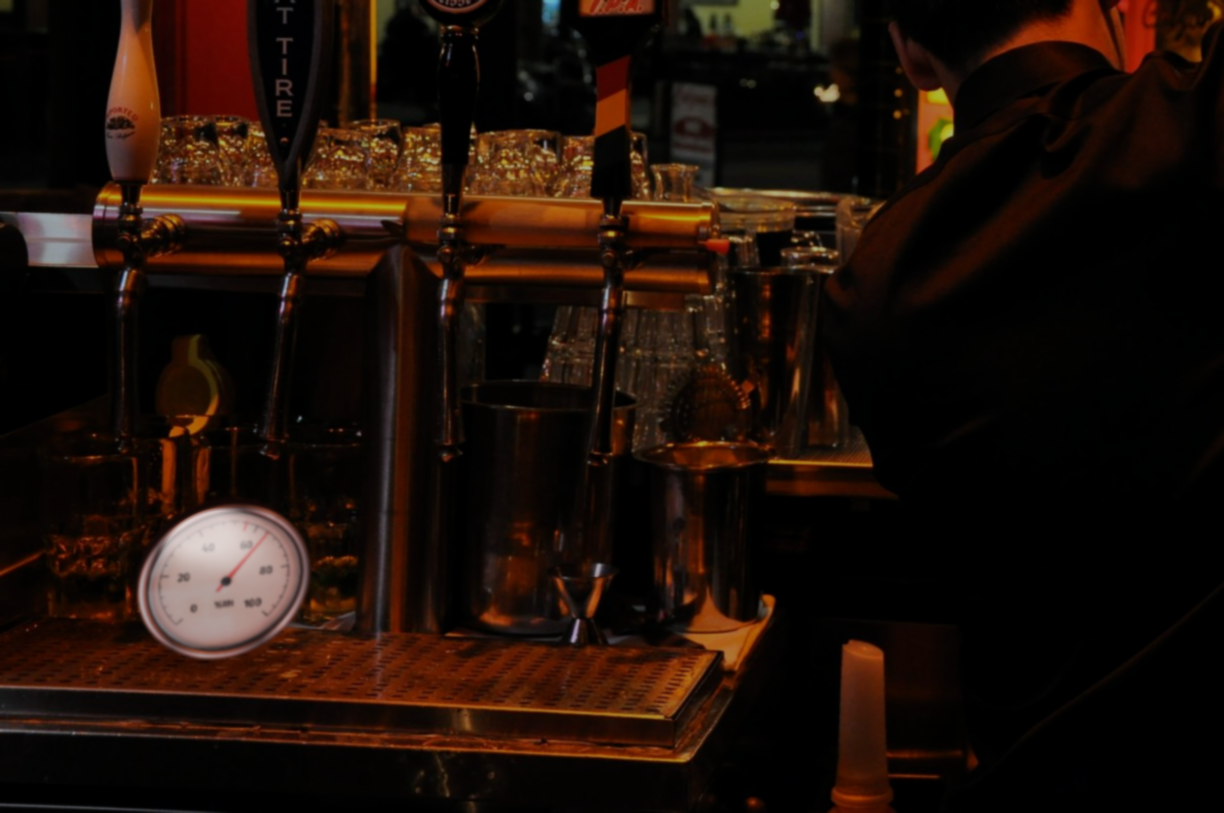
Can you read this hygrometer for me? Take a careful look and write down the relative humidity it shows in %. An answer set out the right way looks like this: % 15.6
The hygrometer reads % 64
